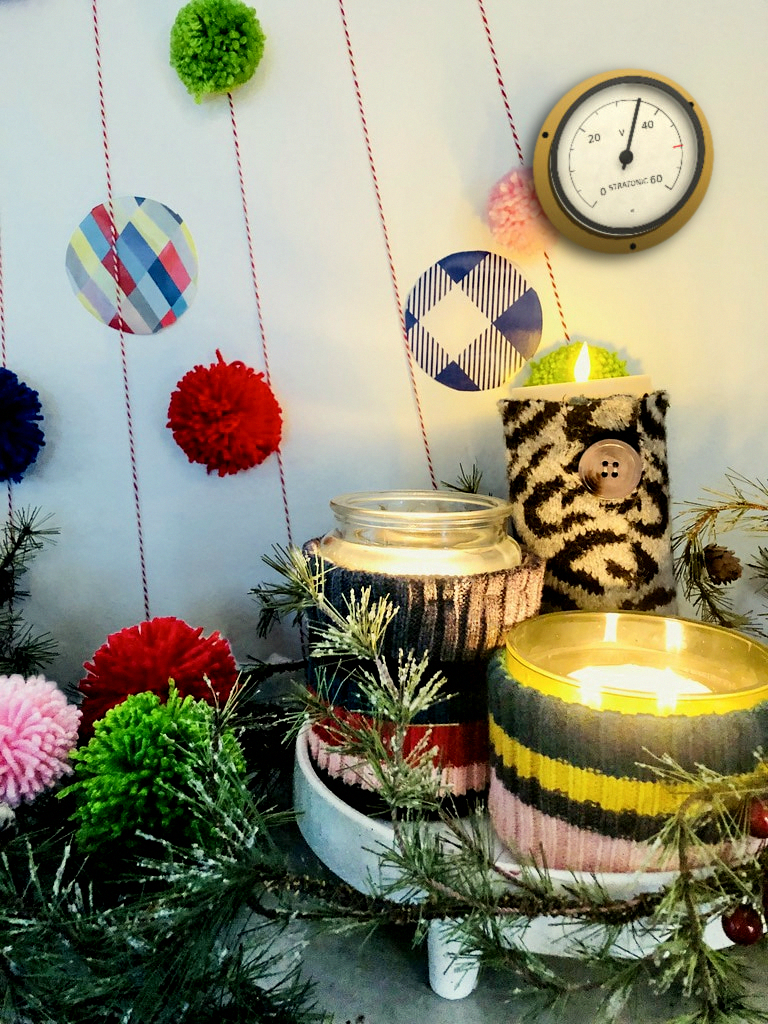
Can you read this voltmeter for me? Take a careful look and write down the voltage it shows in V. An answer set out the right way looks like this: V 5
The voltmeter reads V 35
